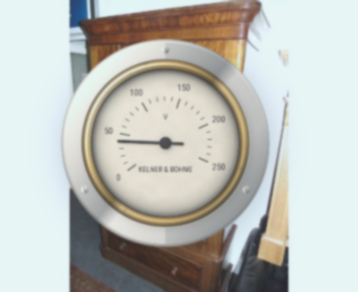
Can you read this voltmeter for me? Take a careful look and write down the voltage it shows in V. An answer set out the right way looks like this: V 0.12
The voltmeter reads V 40
